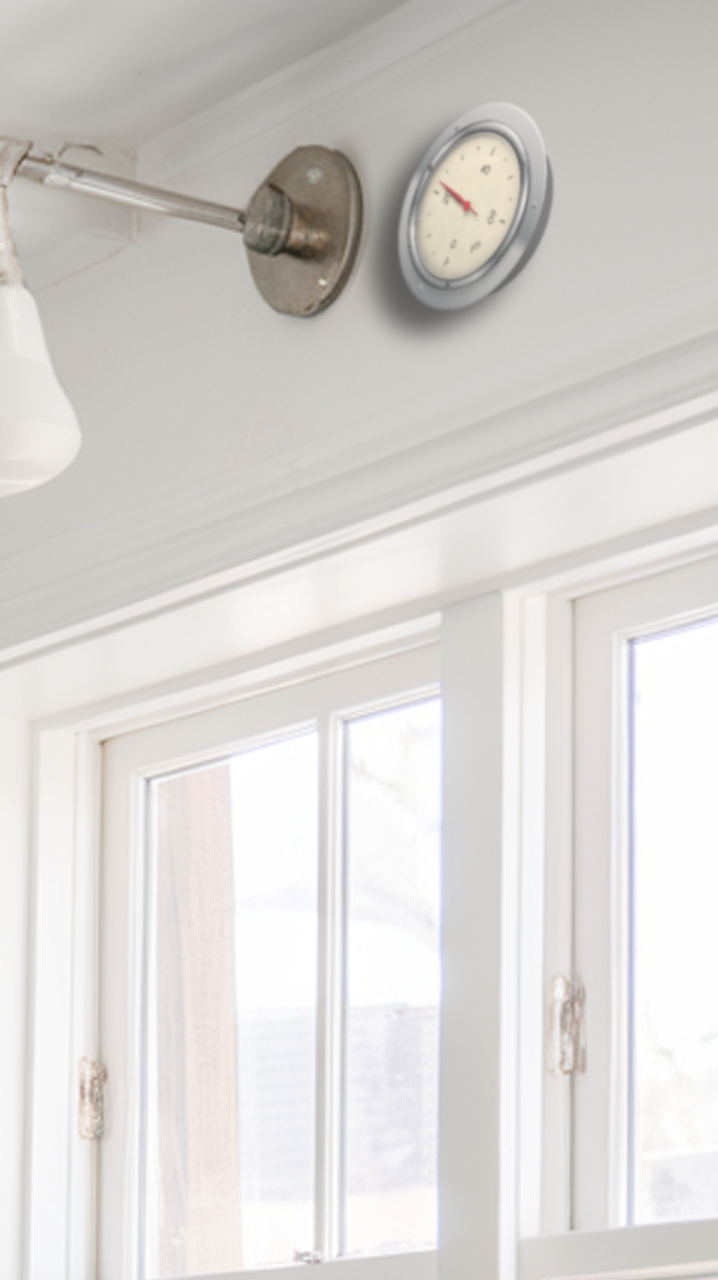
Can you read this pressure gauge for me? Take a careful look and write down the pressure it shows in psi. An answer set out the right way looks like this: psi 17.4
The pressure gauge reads psi 22.5
